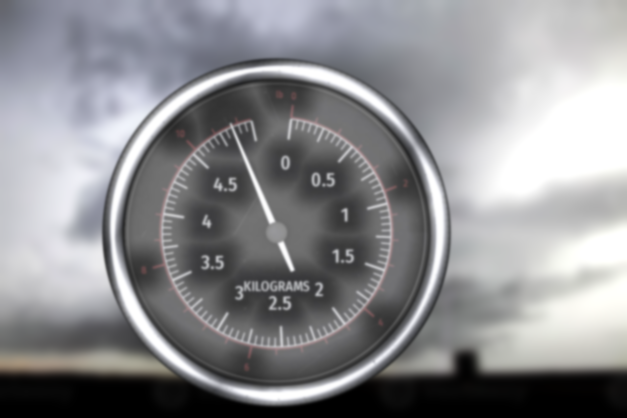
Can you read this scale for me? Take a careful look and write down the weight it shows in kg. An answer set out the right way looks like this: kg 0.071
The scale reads kg 4.85
